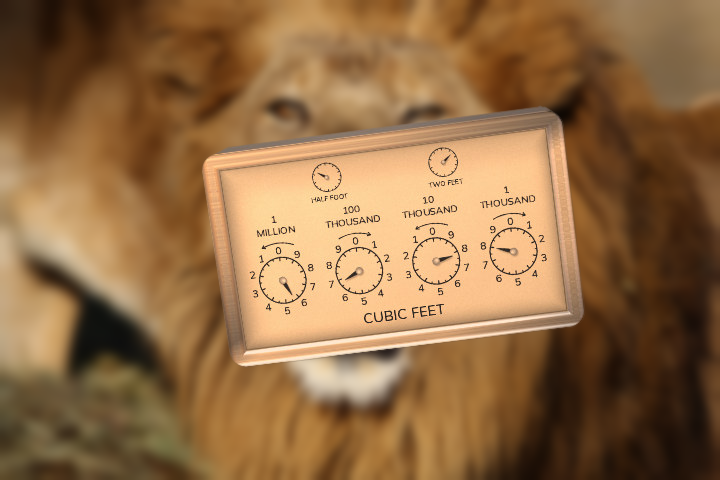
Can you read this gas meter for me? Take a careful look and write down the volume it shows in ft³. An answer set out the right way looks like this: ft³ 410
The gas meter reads ft³ 567800
